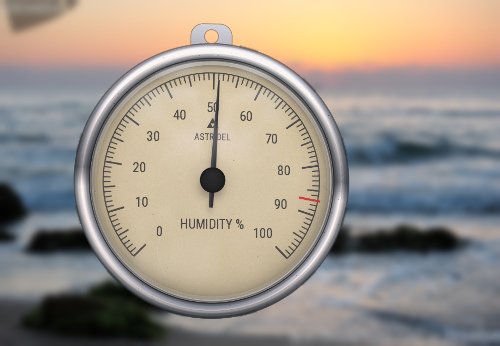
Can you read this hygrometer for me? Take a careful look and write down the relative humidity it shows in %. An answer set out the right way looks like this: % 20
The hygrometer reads % 51
